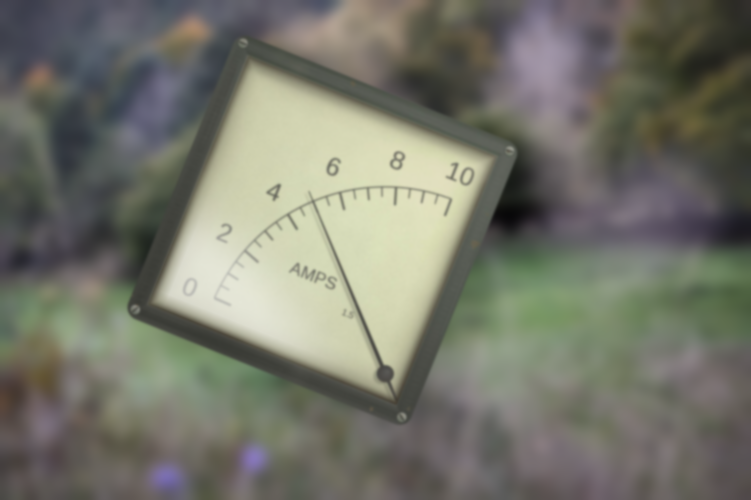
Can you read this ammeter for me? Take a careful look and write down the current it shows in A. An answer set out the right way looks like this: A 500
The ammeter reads A 5
